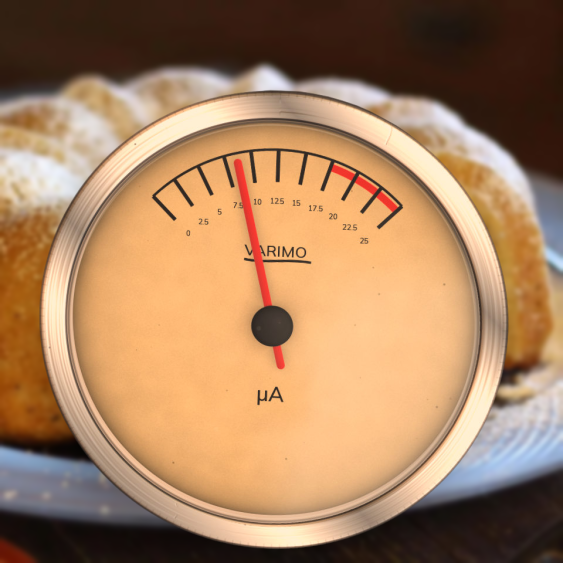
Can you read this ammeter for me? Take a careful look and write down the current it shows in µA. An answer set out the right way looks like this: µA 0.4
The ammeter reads µA 8.75
